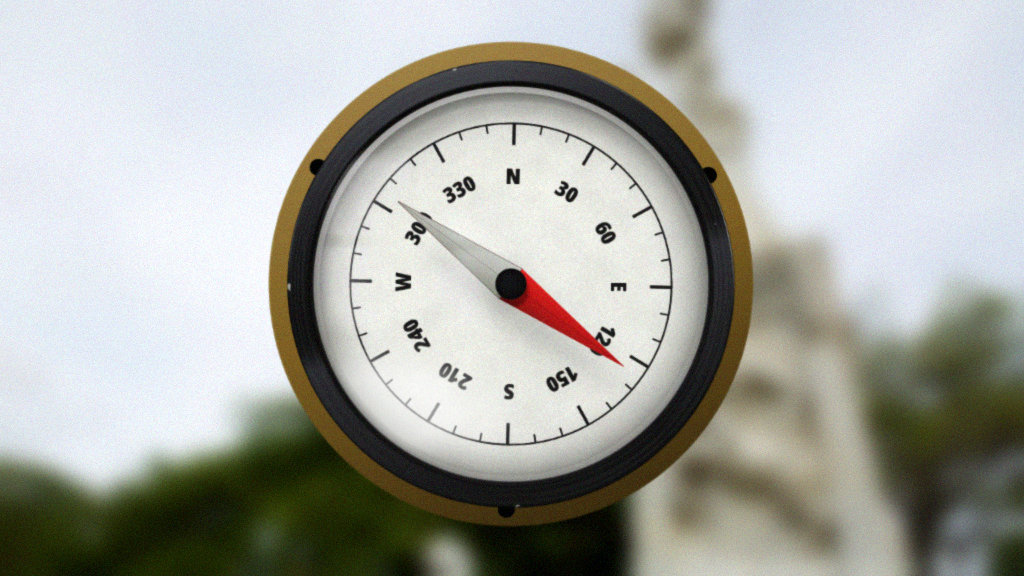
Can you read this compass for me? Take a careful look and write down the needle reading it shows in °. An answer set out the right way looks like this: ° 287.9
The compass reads ° 125
